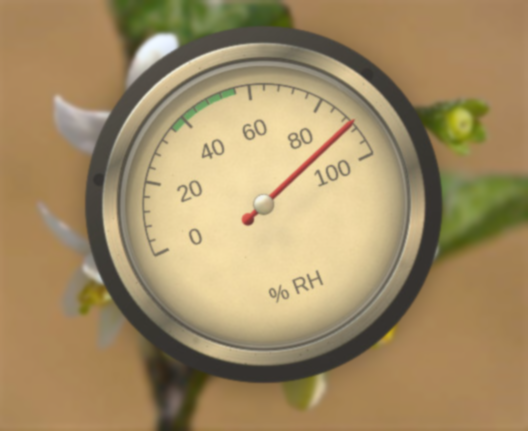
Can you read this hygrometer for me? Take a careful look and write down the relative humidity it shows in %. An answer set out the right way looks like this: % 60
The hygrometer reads % 90
